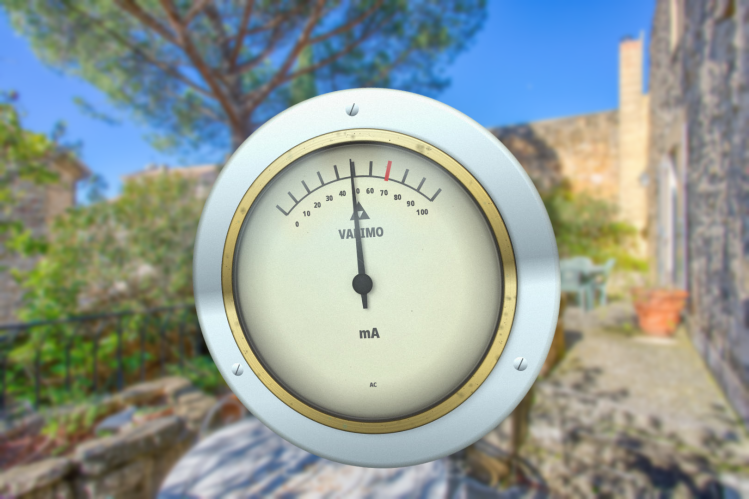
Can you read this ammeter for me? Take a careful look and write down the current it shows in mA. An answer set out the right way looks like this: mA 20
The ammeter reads mA 50
